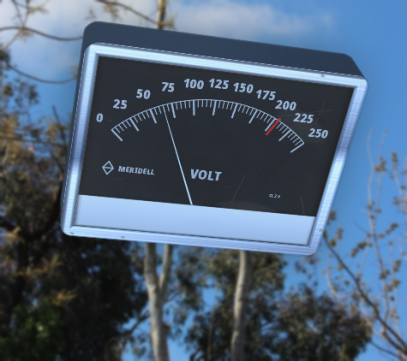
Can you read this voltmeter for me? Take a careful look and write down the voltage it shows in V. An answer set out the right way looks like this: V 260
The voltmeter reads V 65
